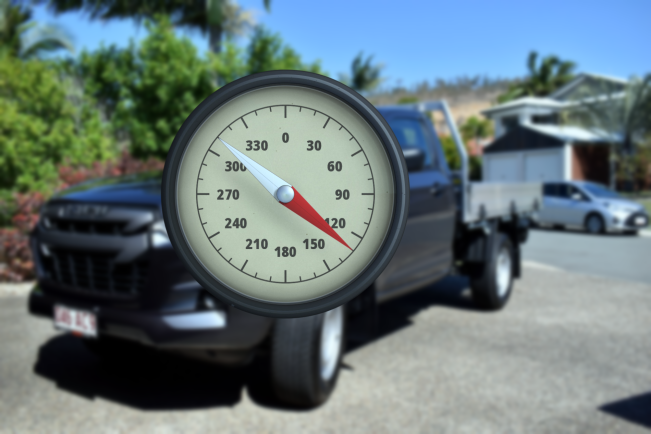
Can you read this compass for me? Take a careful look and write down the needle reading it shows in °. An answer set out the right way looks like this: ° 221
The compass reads ° 130
